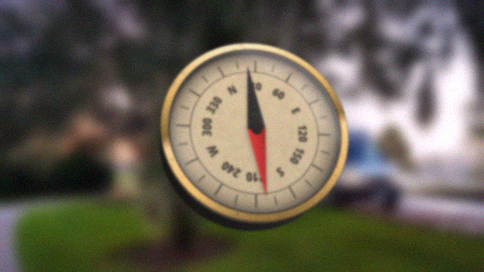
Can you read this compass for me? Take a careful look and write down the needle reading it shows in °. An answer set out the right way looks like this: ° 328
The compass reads ° 202.5
